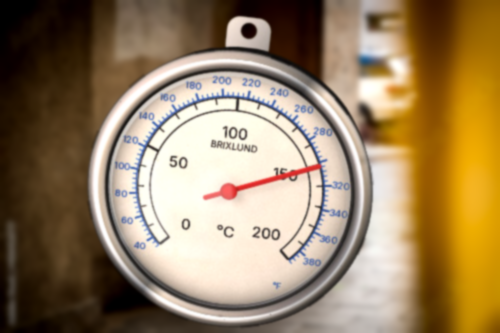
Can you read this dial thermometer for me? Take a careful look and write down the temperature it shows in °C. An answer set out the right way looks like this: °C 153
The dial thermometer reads °C 150
